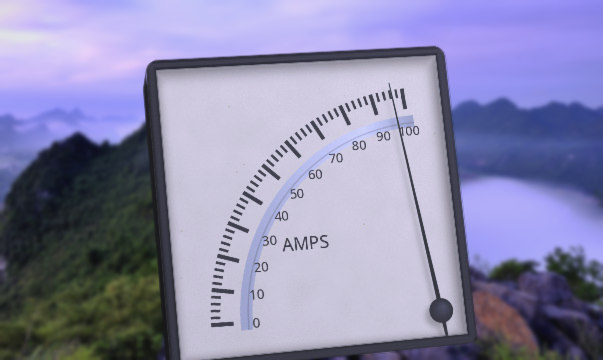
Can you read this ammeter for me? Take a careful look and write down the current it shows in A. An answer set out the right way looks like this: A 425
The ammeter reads A 96
